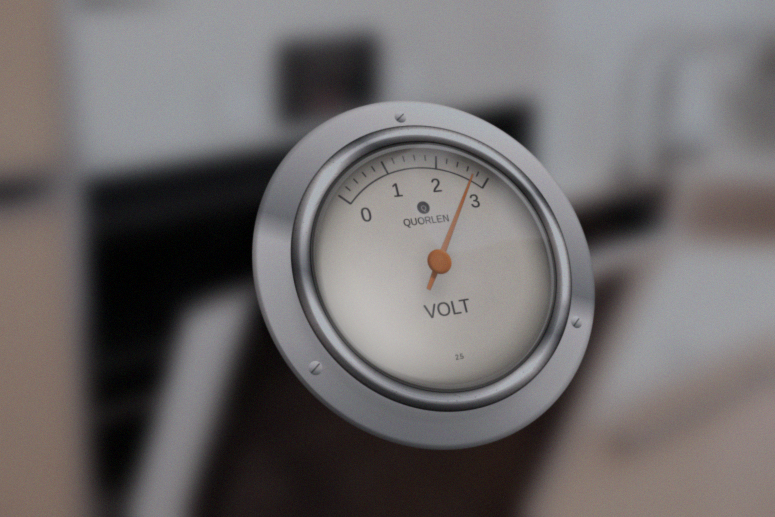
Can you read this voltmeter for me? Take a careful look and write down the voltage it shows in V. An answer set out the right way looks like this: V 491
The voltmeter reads V 2.7
